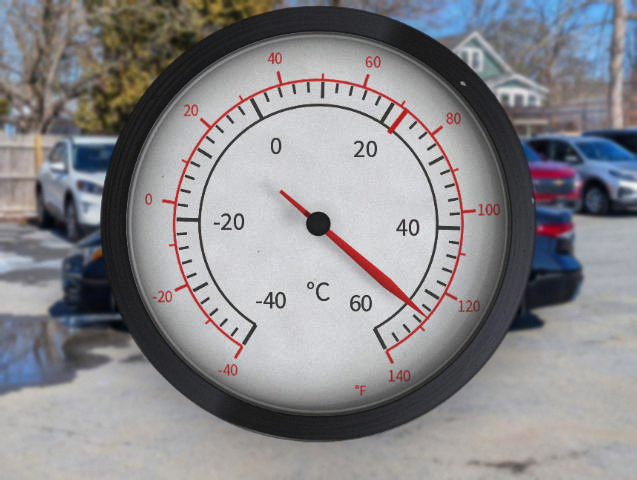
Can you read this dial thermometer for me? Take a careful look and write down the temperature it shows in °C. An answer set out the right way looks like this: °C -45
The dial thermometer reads °C 53
